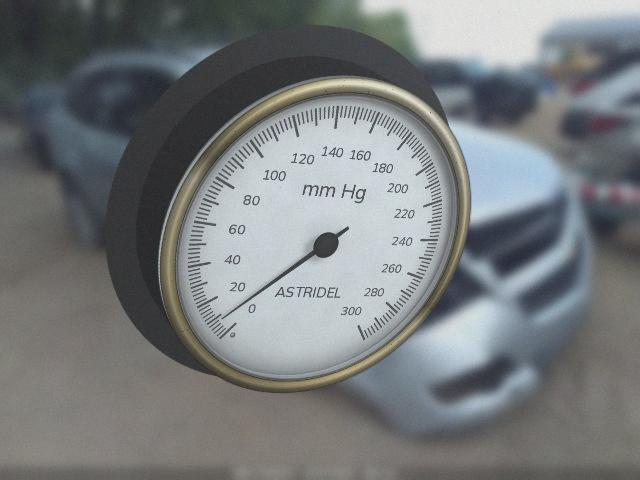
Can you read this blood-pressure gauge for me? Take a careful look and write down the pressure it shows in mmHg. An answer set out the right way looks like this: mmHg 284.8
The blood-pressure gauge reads mmHg 10
